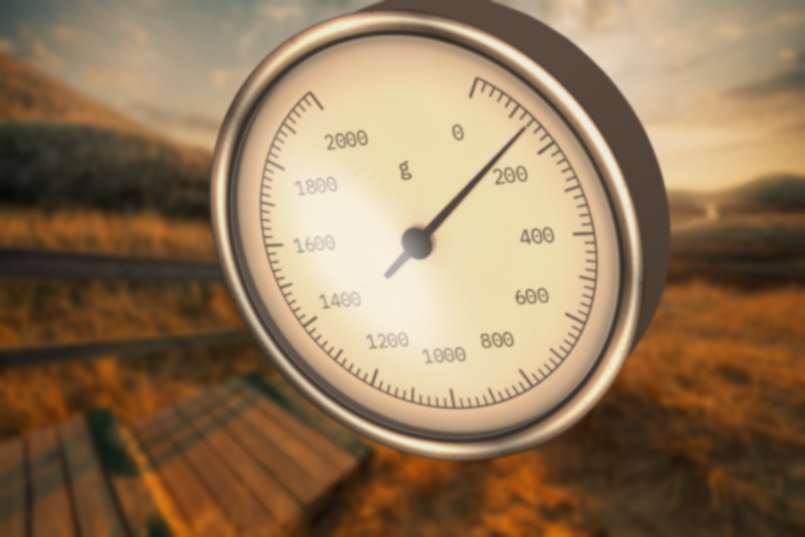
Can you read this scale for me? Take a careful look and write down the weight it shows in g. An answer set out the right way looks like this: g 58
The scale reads g 140
